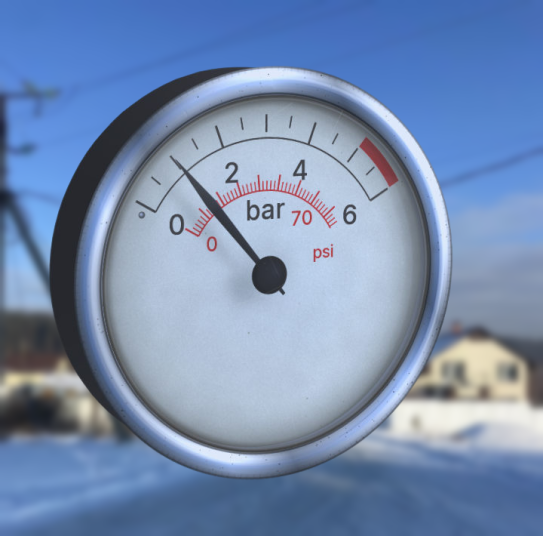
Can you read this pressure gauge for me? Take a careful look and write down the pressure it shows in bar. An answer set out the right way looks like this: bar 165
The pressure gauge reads bar 1
